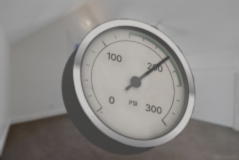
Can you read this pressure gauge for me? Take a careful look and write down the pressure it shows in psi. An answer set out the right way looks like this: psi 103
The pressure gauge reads psi 200
